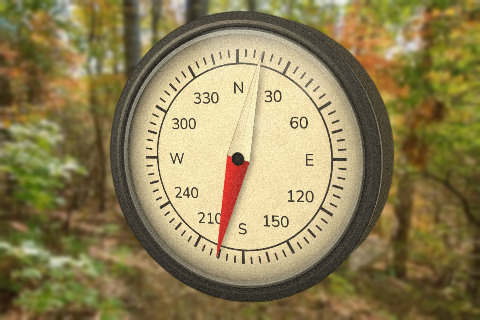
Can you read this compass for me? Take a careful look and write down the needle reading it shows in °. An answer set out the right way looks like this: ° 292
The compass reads ° 195
